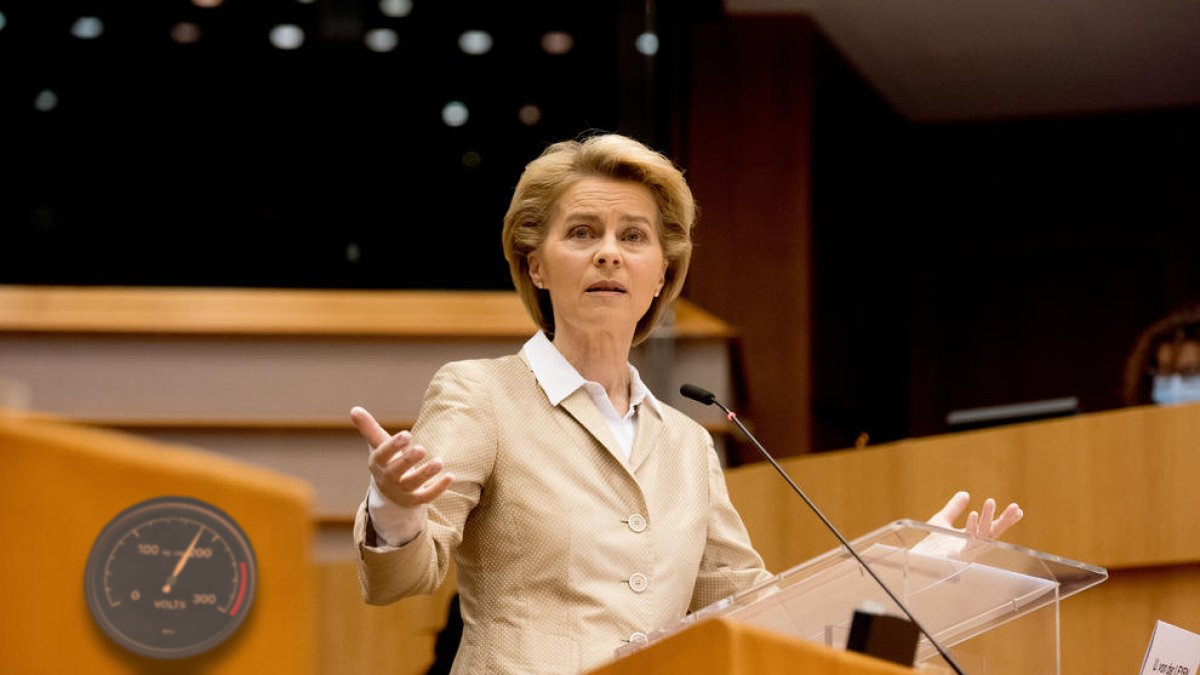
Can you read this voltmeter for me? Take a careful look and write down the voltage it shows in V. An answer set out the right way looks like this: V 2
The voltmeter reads V 180
